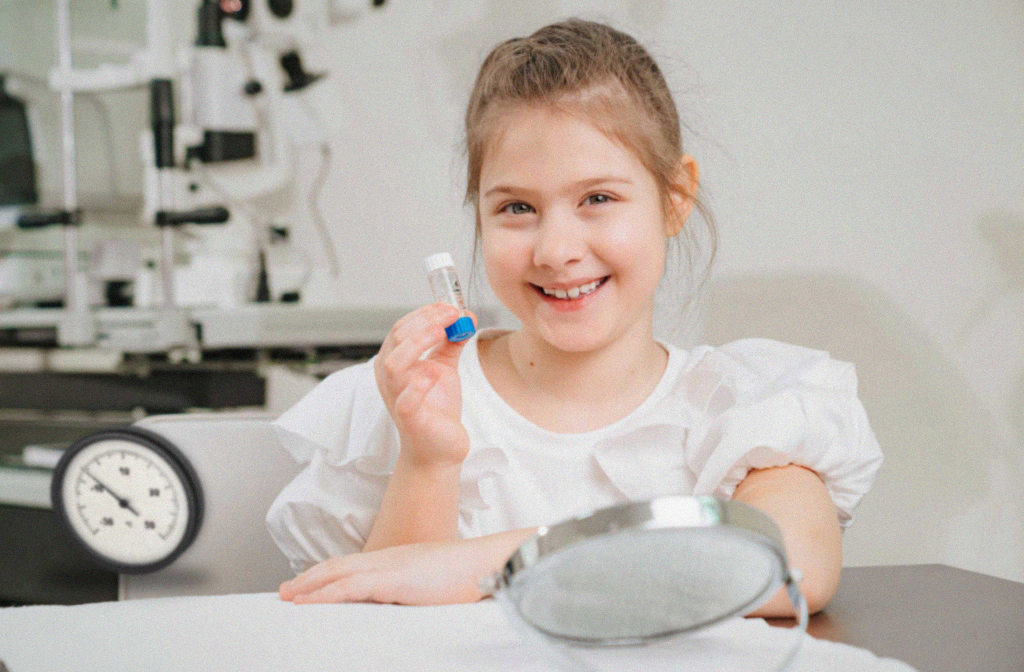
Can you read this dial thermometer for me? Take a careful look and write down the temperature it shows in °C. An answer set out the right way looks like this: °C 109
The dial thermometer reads °C -5
